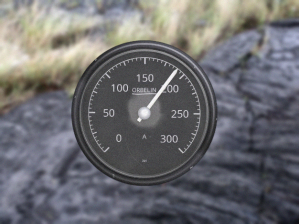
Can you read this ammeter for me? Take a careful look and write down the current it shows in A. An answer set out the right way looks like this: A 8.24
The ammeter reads A 190
